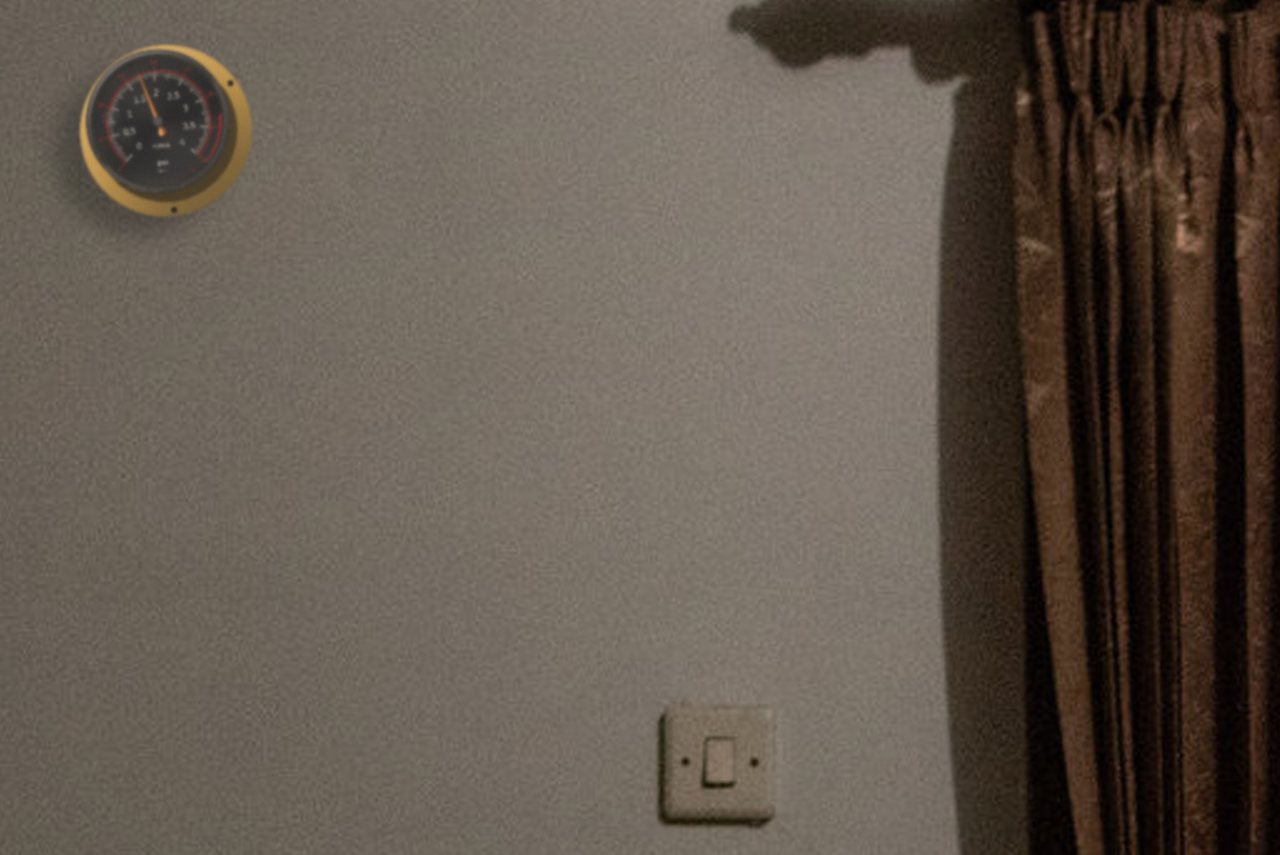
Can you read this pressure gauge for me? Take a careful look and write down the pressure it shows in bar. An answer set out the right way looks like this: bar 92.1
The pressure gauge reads bar 1.75
